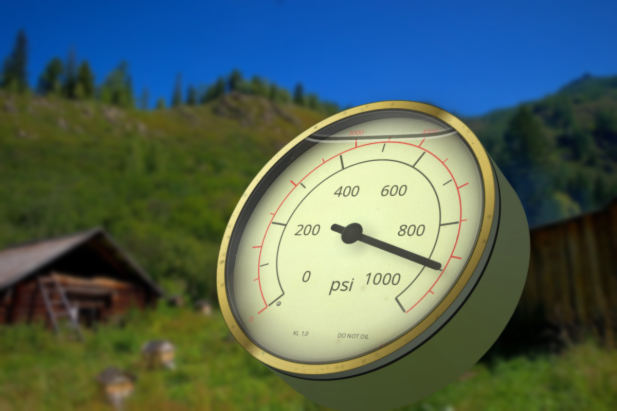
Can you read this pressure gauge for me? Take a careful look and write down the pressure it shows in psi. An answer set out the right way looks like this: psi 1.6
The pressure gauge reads psi 900
